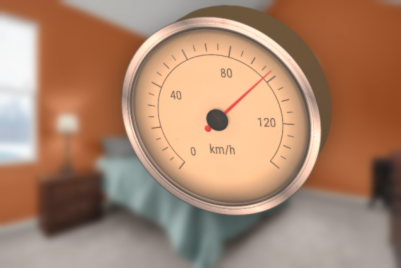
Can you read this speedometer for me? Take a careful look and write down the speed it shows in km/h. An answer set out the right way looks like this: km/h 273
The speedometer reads km/h 97.5
